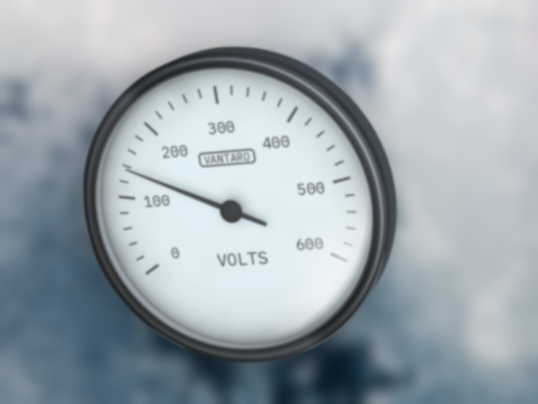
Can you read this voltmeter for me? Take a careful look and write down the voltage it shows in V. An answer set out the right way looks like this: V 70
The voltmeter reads V 140
